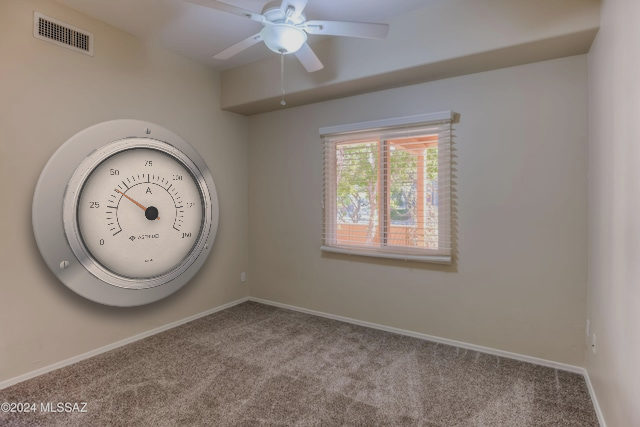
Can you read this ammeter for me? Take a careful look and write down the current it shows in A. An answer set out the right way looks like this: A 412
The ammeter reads A 40
